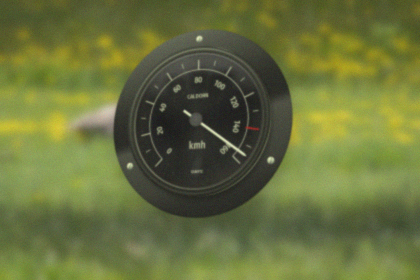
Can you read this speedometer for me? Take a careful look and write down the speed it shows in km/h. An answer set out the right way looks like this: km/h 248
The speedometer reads km/h 155
